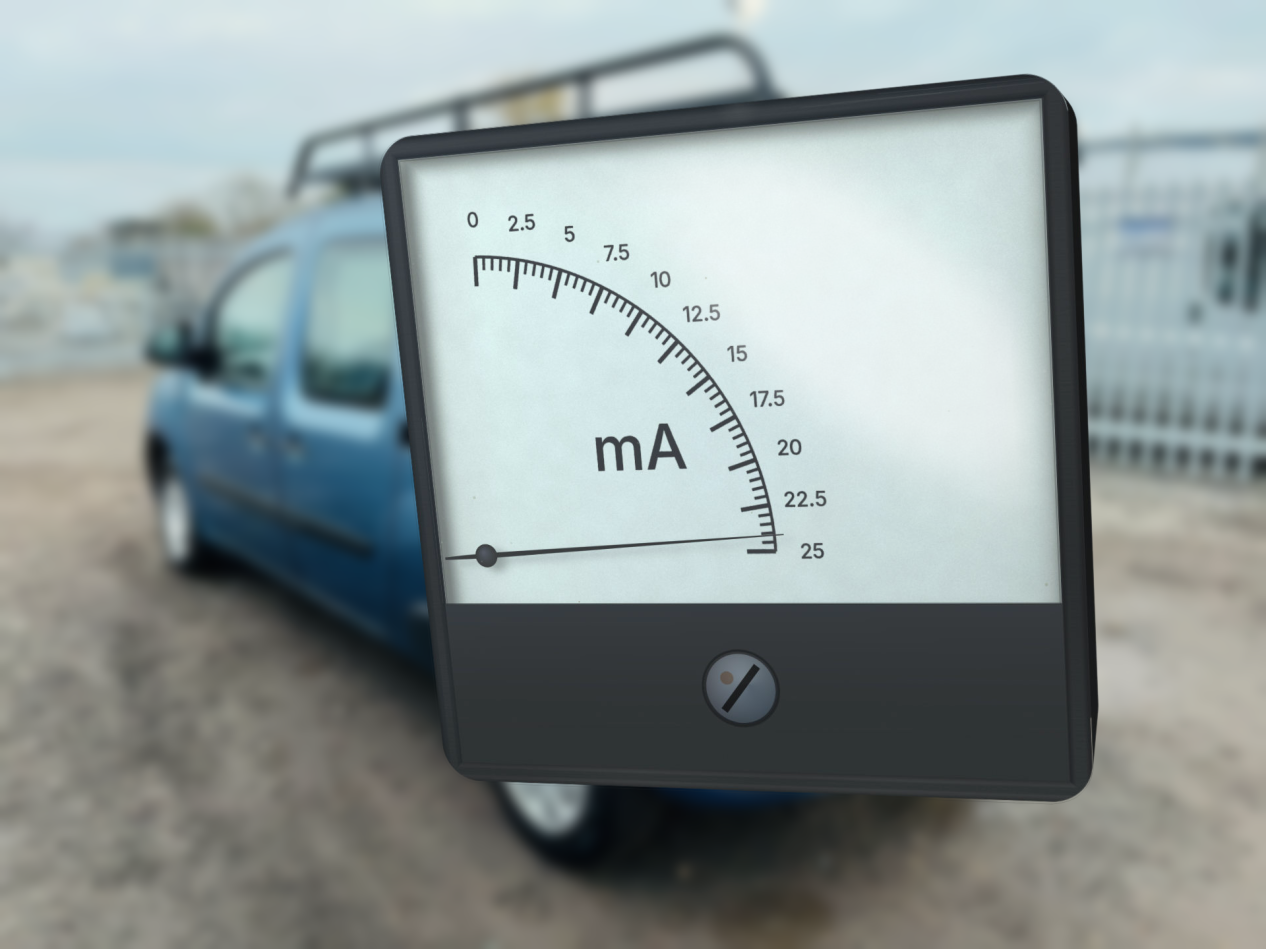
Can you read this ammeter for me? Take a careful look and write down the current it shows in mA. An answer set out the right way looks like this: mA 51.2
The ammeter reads mA 24
